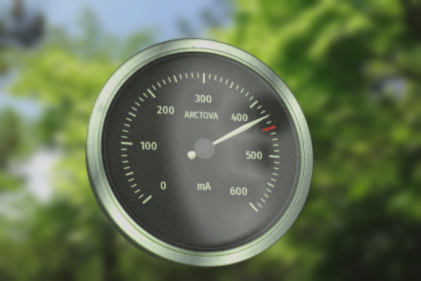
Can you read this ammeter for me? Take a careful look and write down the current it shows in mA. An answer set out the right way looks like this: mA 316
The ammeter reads mA 430
